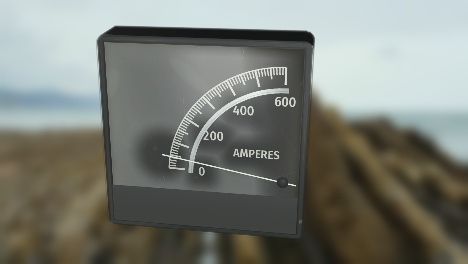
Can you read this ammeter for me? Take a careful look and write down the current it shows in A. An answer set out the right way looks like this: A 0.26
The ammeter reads A 50
